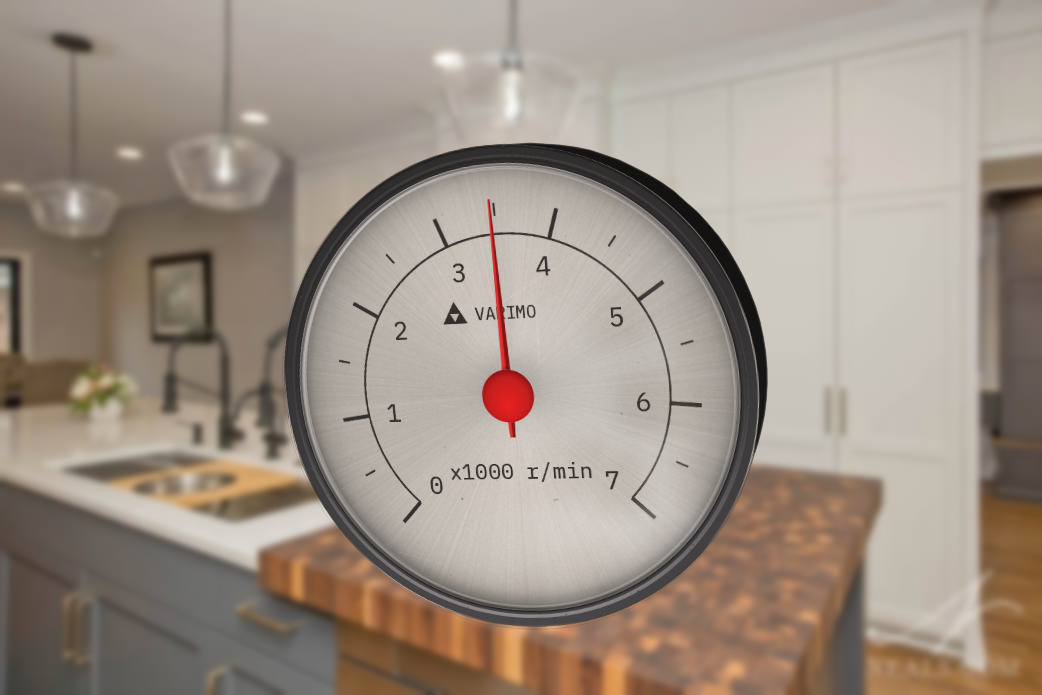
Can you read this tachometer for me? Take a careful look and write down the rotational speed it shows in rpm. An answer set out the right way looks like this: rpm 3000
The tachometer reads rpm 3500
